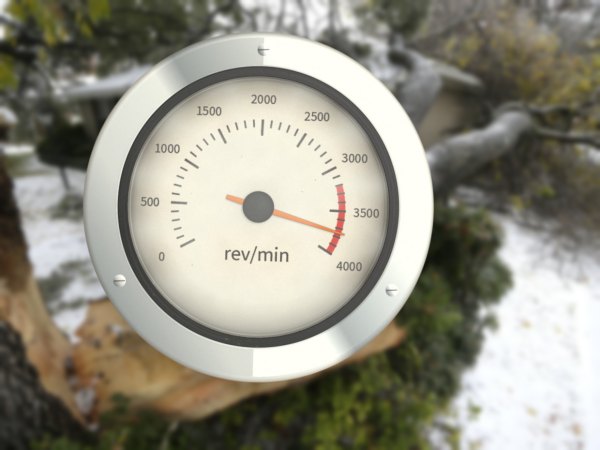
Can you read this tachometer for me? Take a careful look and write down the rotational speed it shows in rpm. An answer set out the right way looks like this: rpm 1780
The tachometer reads rpm 3750
